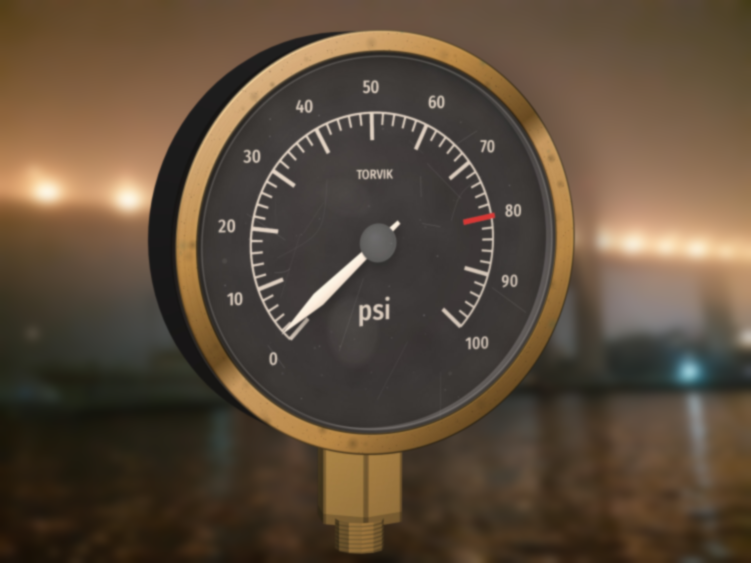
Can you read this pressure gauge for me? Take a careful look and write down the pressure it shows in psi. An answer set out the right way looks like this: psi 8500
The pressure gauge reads psi 2
